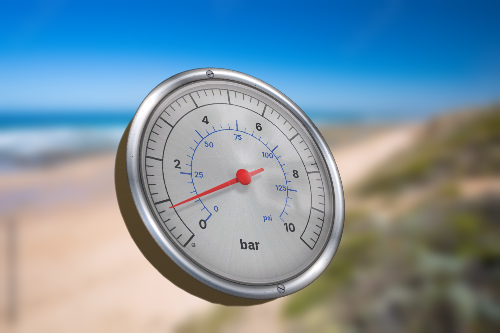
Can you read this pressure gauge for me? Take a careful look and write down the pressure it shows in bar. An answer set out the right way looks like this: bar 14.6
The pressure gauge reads bar 0.8
